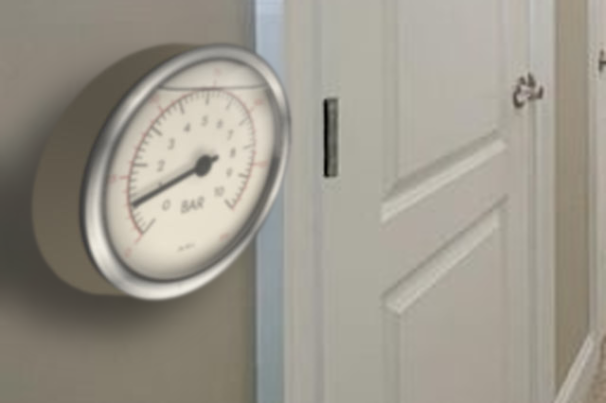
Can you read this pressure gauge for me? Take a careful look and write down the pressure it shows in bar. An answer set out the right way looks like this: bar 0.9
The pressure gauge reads bar 1
